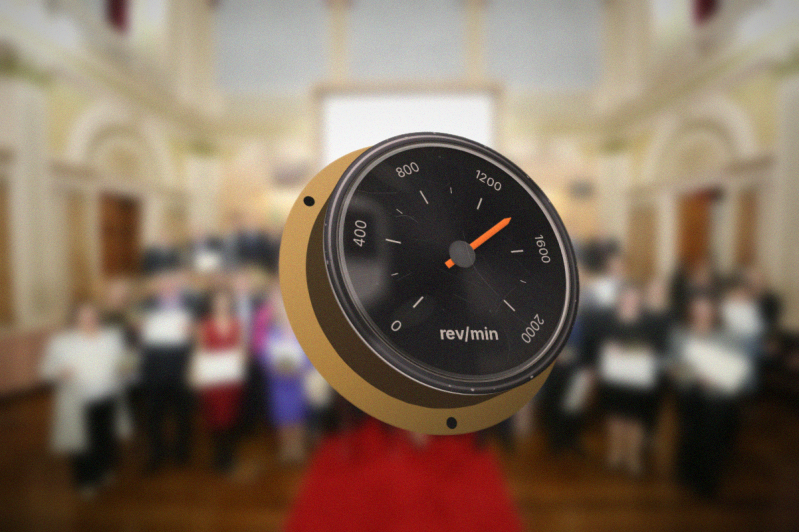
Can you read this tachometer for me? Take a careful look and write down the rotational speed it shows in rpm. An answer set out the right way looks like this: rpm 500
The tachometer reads rpm 1400
